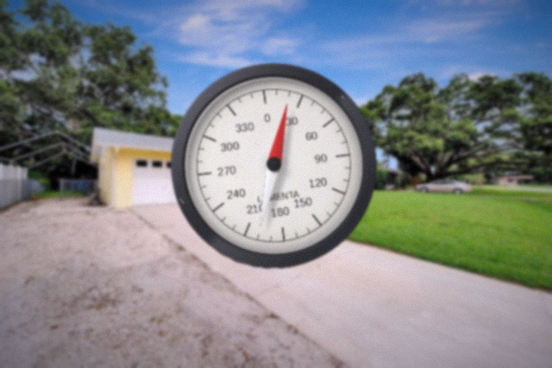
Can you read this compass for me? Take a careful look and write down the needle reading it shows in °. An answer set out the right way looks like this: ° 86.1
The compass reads ° 20
